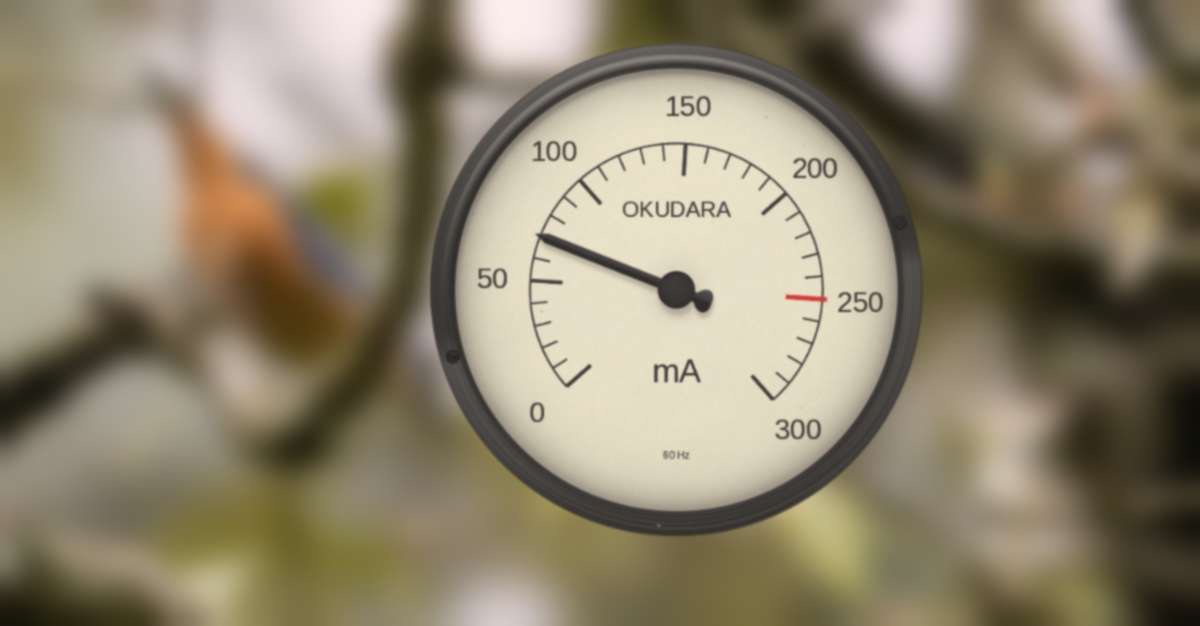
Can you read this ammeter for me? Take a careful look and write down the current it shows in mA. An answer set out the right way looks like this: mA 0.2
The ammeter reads mA 70
